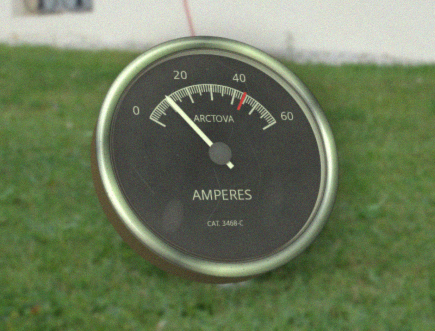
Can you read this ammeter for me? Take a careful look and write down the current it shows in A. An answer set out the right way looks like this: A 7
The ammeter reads A 10
